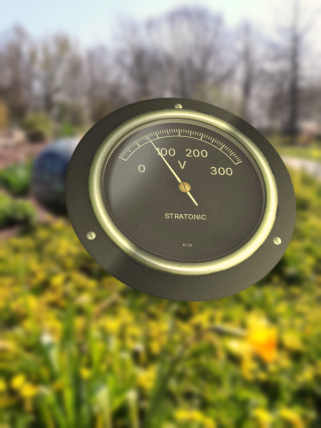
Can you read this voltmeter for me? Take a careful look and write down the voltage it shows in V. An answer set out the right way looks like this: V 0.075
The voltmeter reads V 75
